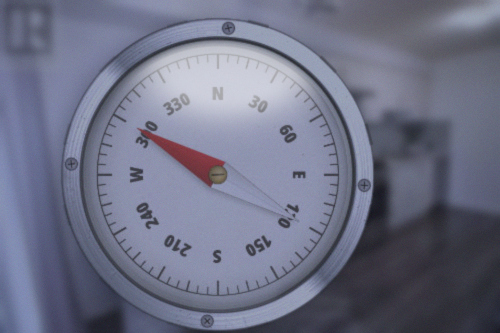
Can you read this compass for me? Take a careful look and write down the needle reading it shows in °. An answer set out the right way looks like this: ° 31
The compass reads ° 300
